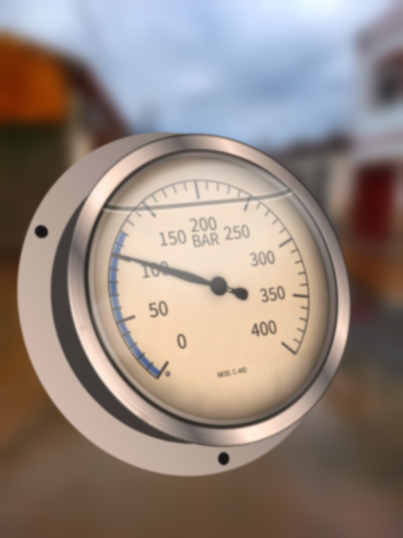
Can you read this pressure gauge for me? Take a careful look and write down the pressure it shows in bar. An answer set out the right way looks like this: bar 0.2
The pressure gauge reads bar 100
